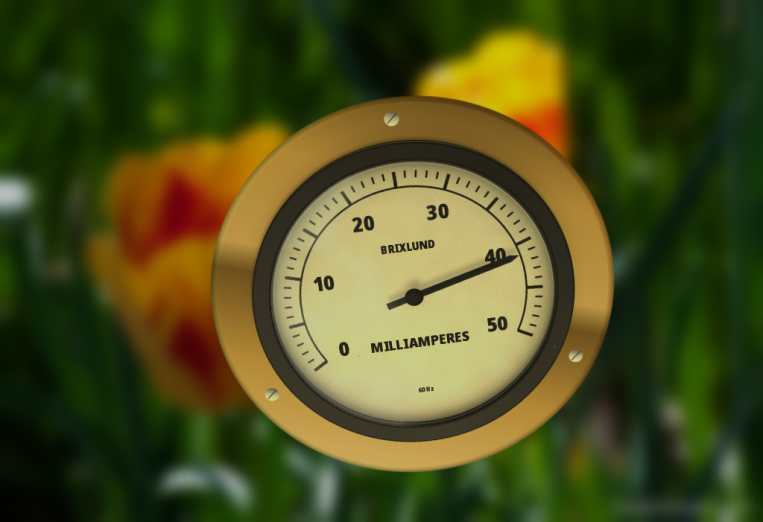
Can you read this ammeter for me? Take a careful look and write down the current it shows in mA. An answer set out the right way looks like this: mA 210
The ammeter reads mA 41
